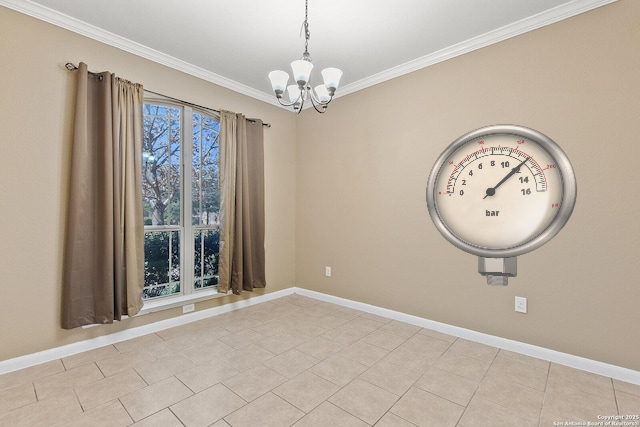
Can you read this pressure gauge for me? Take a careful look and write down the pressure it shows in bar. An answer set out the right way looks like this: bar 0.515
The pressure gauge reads bar 12
